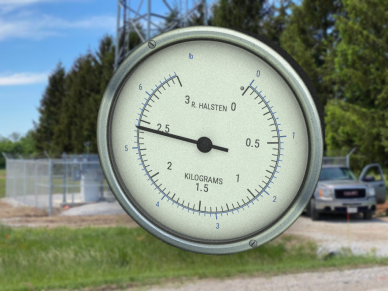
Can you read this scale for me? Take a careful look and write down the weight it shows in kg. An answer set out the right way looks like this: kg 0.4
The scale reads kg 2.45
